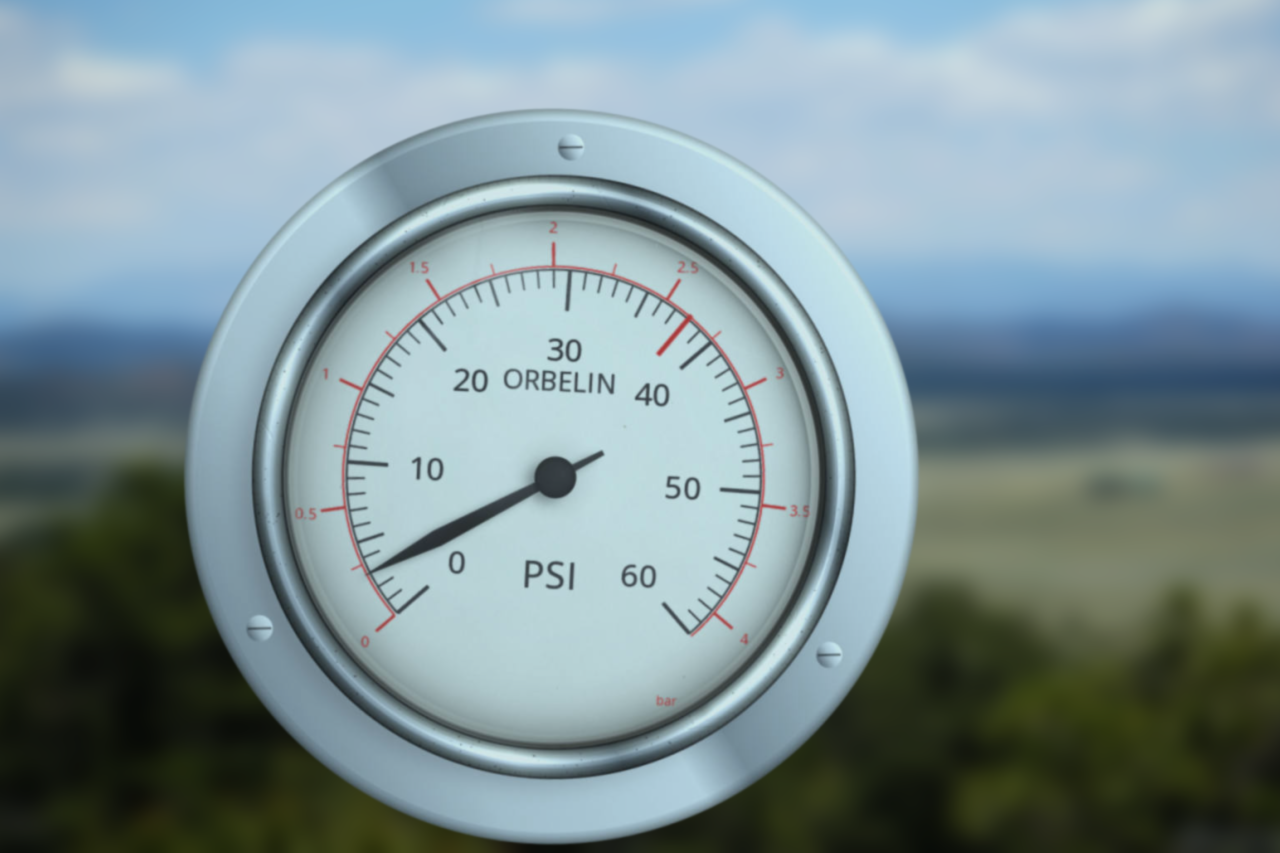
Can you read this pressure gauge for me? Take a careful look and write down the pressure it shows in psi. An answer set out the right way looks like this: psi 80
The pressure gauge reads psi 3
